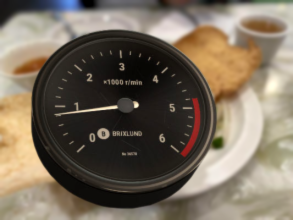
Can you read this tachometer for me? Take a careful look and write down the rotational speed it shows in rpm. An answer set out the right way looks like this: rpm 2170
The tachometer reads rpm 800
